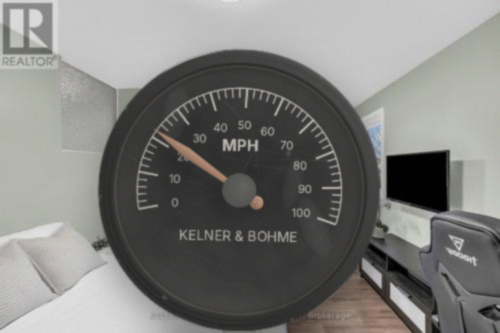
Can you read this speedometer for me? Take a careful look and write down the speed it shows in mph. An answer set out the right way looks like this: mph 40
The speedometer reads mph 22
